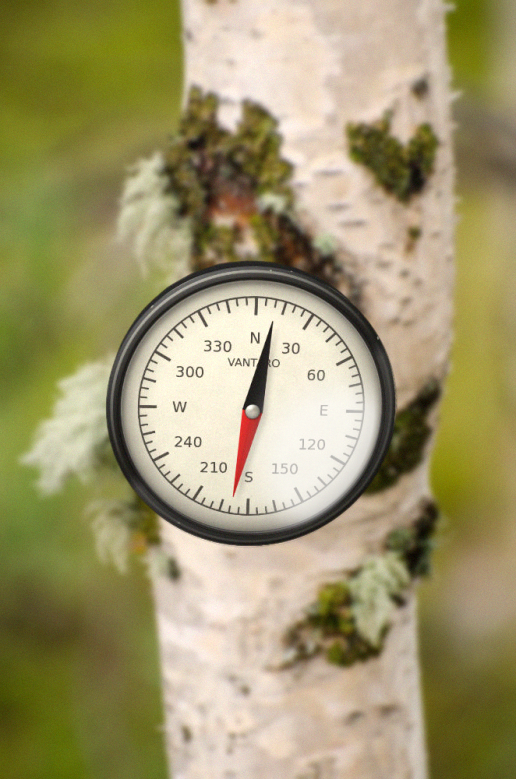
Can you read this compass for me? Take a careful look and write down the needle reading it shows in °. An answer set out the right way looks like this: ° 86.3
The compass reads ° 190
